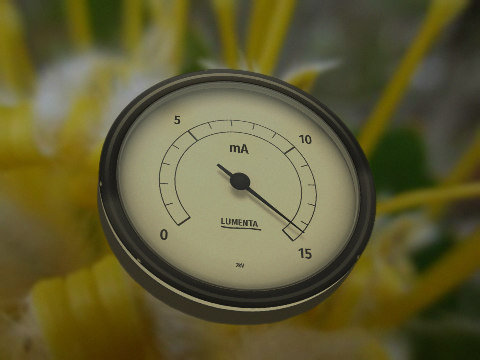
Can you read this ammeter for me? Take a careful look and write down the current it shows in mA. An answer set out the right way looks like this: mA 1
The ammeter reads mA 14.5
